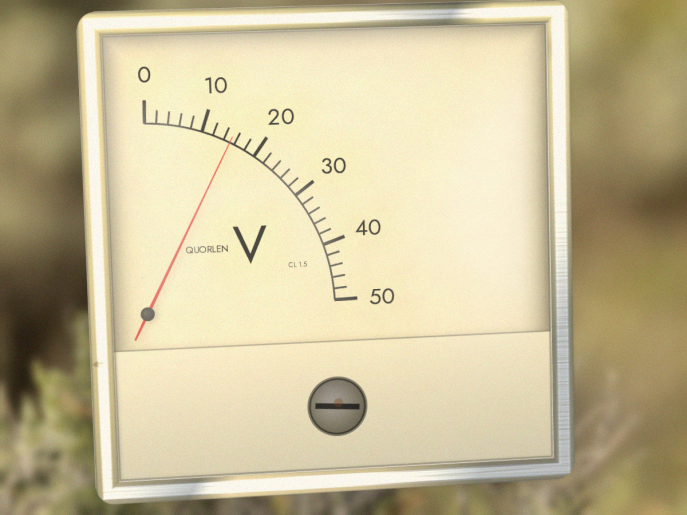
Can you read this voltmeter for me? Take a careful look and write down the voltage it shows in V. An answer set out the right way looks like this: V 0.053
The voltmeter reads V 15
